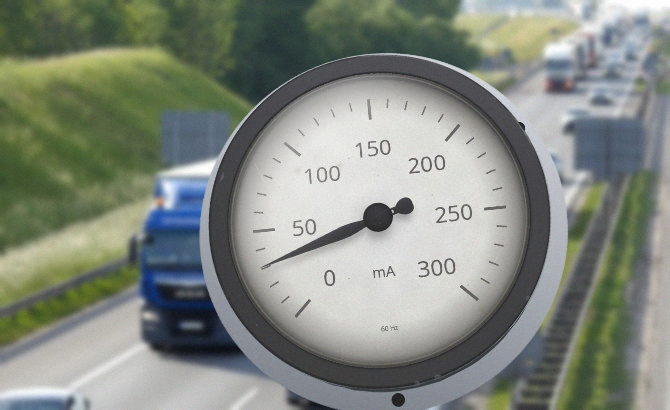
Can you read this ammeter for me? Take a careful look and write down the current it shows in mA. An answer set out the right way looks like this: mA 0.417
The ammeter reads mA 30
